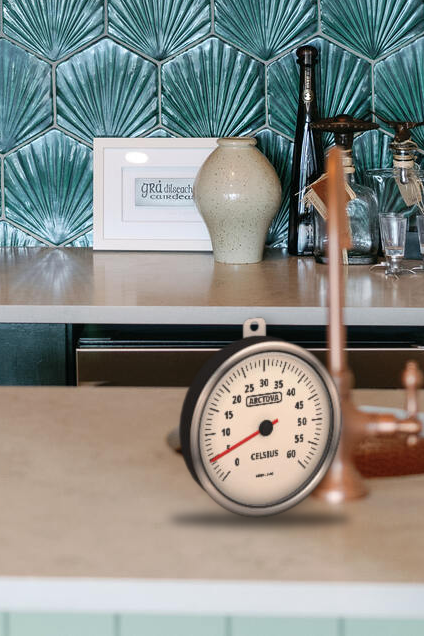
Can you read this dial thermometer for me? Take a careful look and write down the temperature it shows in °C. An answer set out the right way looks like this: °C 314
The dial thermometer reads °C 5
